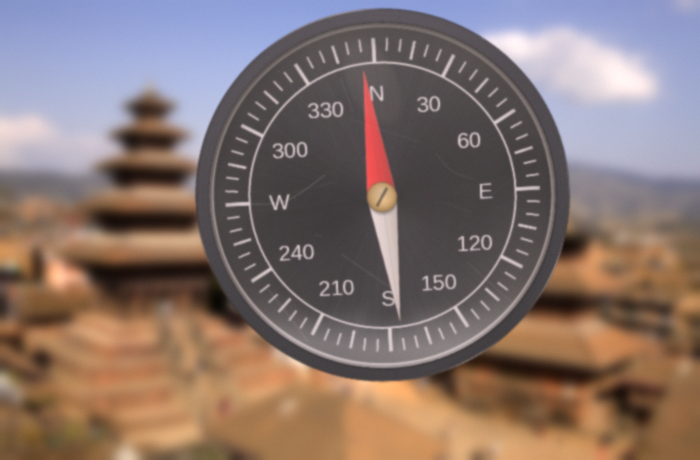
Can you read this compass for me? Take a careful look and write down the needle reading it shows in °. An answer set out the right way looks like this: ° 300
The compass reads ° 355
